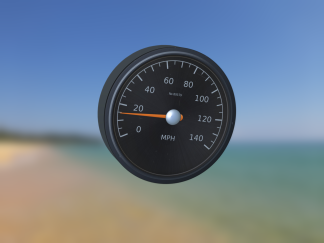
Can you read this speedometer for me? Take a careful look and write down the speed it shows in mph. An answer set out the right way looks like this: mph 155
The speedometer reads mph 15
